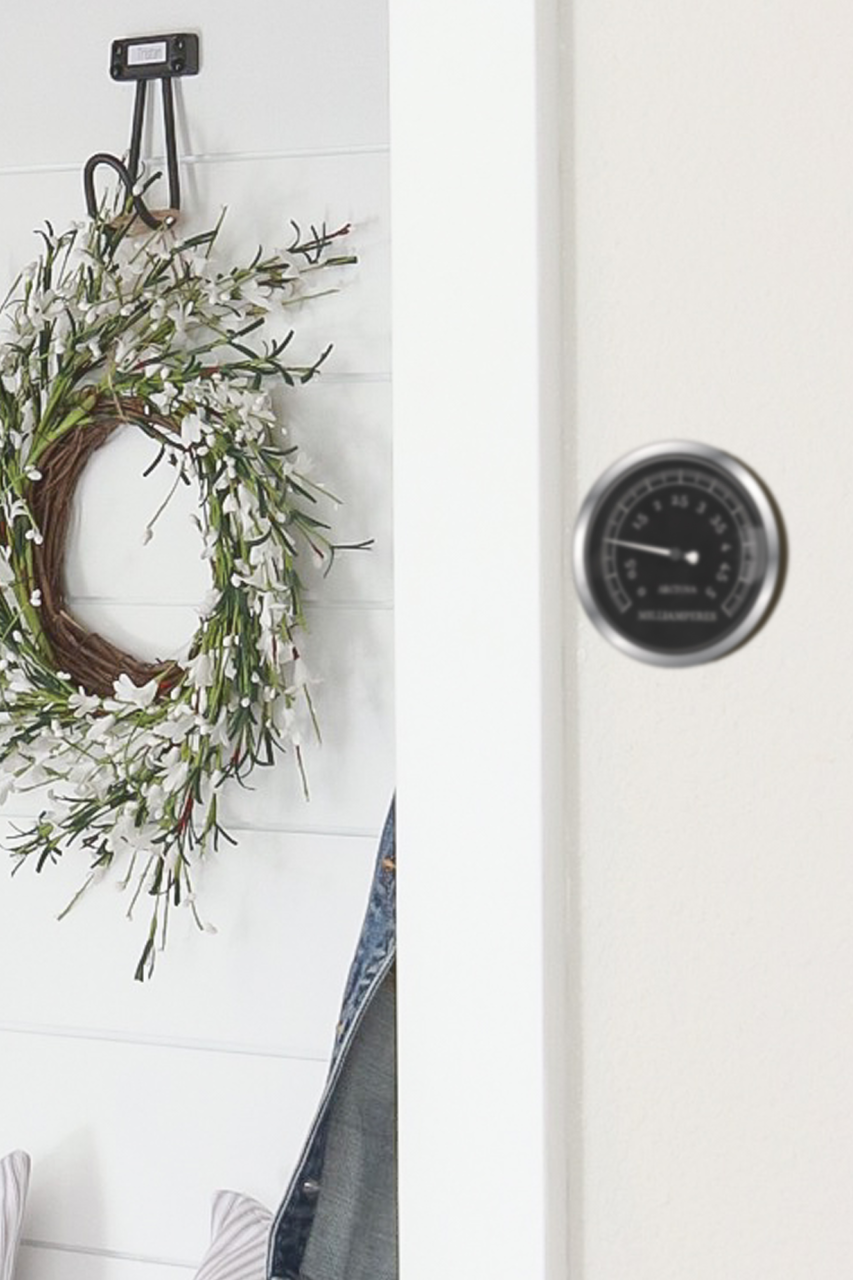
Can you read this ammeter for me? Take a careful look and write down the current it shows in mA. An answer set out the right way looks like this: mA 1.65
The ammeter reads mA 1
